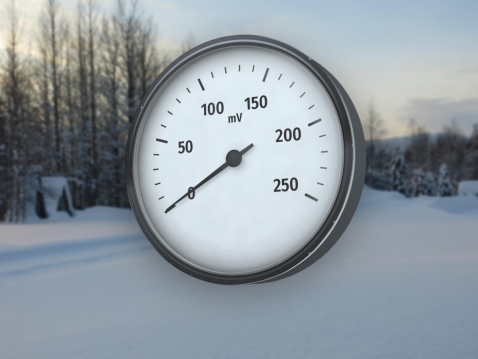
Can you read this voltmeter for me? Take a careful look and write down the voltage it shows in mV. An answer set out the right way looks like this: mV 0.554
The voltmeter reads mV 0
